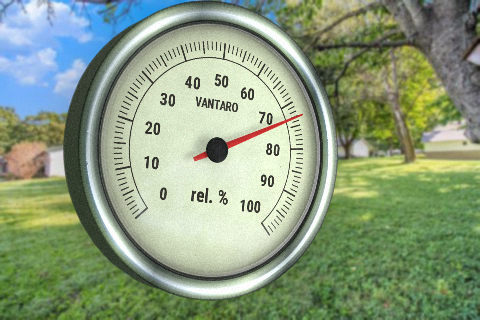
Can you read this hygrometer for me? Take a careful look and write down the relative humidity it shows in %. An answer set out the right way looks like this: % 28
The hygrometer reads % 73
